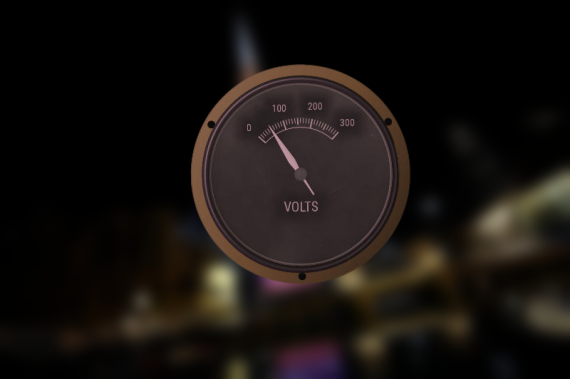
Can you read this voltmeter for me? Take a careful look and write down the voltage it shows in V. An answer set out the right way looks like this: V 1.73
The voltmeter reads V 50
